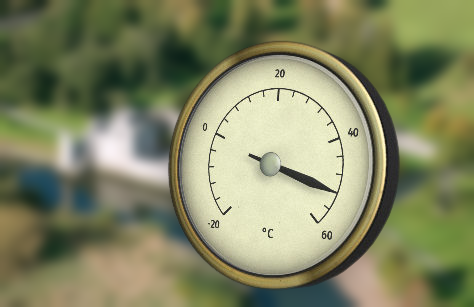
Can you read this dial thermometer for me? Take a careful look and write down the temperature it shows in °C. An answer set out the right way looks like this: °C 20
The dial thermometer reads °C 52
